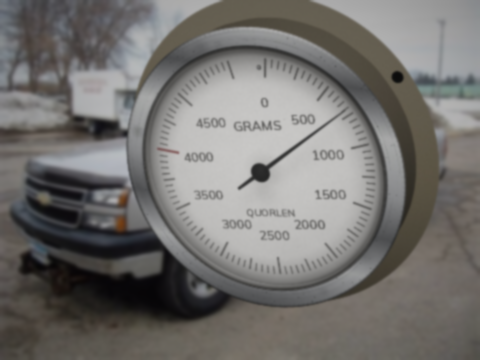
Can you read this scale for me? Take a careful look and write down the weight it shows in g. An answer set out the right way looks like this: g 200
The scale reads g 700
